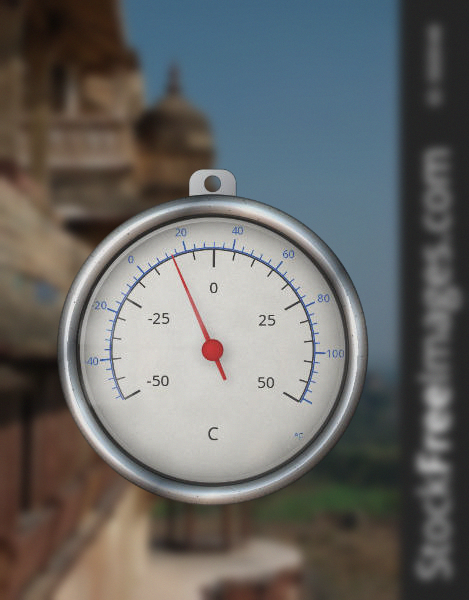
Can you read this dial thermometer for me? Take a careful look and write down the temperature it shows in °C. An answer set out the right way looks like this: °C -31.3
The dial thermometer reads °C -10
